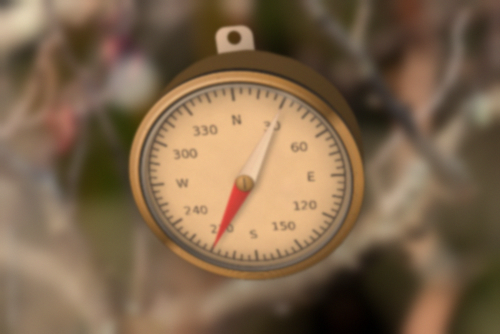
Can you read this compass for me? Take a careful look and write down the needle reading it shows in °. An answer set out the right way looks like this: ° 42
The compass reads ° 210
